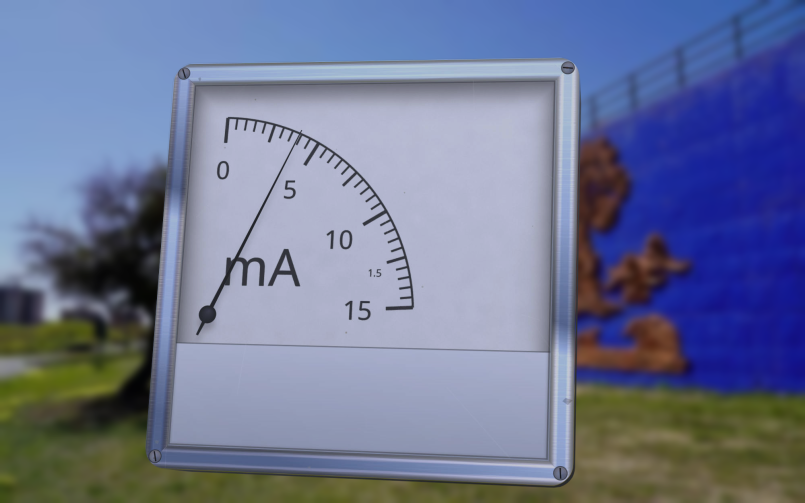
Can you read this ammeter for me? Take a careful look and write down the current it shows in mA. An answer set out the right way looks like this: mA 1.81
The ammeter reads mA 4
